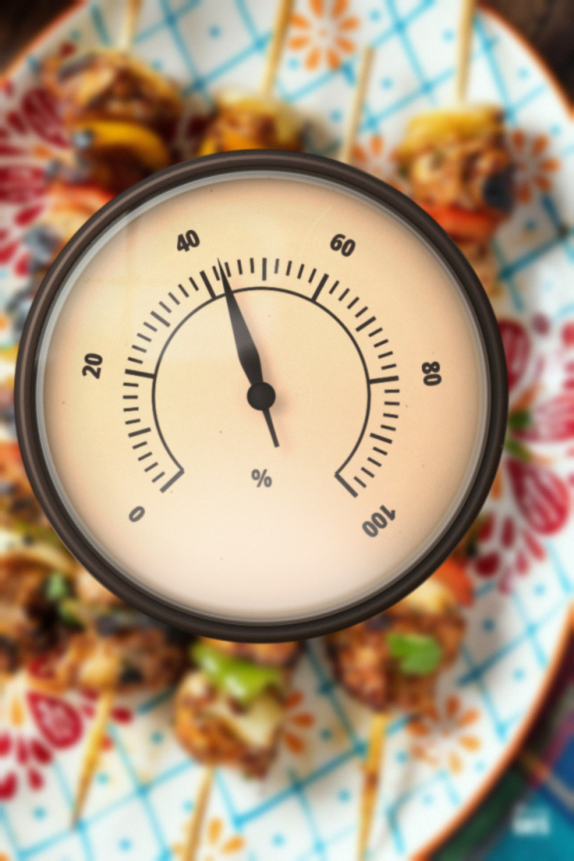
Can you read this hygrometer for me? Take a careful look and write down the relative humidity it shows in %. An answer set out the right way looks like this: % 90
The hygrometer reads % 43
